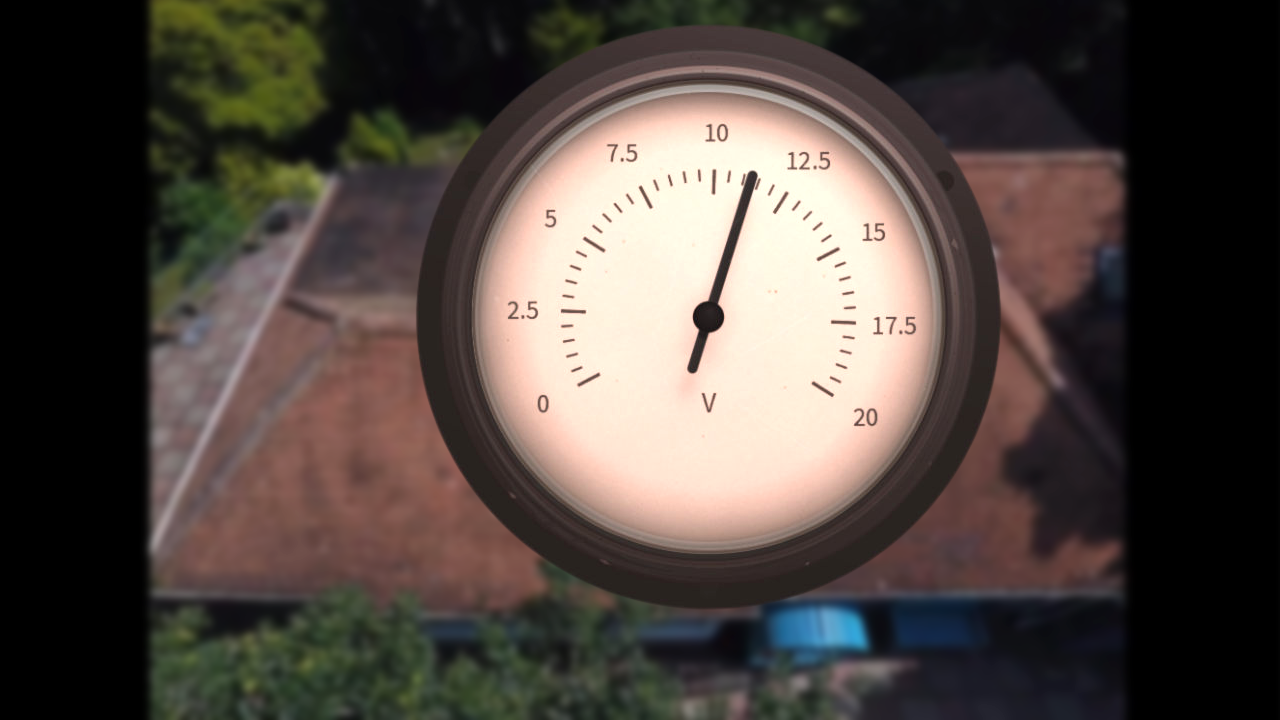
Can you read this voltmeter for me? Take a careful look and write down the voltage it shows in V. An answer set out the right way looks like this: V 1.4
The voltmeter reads V 11.25
